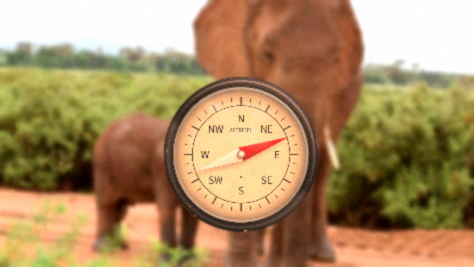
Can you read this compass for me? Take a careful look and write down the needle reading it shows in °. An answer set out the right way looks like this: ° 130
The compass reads ° 70
